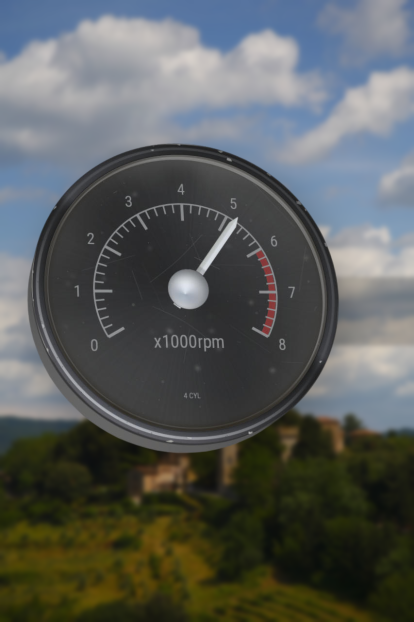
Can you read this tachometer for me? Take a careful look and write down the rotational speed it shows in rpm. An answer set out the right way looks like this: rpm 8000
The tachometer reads rpm 5200
